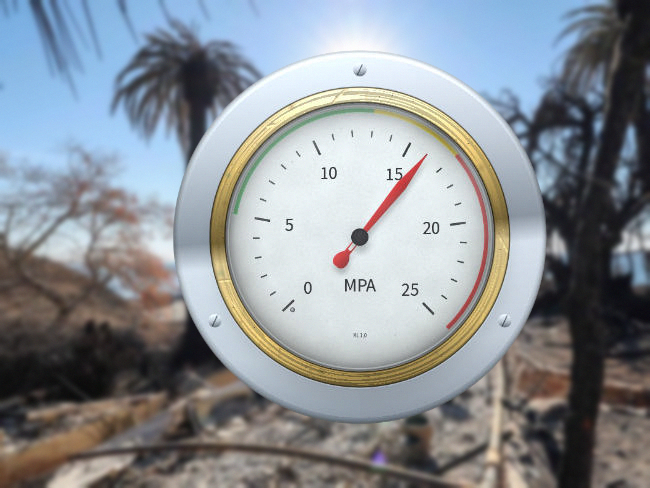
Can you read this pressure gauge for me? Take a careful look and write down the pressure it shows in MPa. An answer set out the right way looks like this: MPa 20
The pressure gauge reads MPa 16
